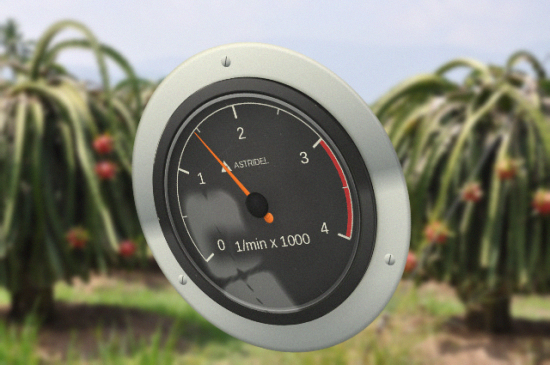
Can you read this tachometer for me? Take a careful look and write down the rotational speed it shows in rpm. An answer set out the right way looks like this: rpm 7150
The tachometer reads rpm 1500
